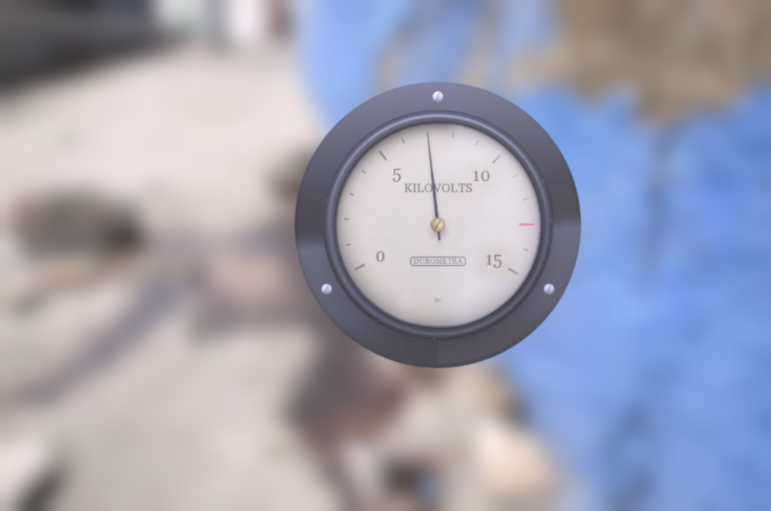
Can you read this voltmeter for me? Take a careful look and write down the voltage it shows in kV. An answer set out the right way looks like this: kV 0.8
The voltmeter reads kV 7
